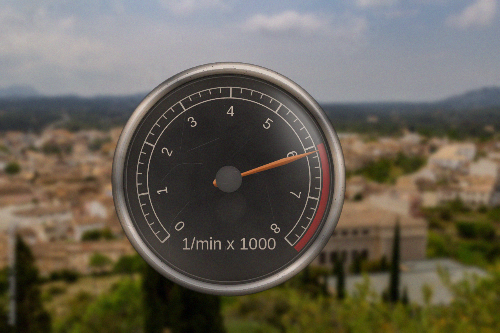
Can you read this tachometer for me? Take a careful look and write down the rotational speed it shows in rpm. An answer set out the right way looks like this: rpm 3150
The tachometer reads rpm 6100
